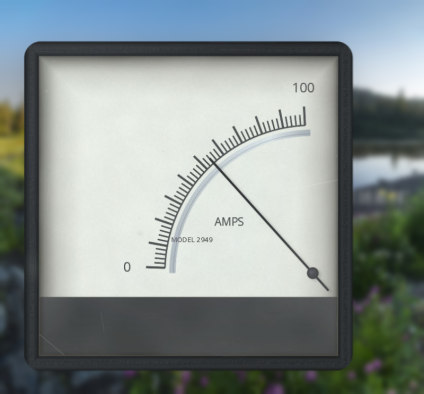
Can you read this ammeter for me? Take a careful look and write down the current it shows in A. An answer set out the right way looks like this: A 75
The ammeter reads A 54
